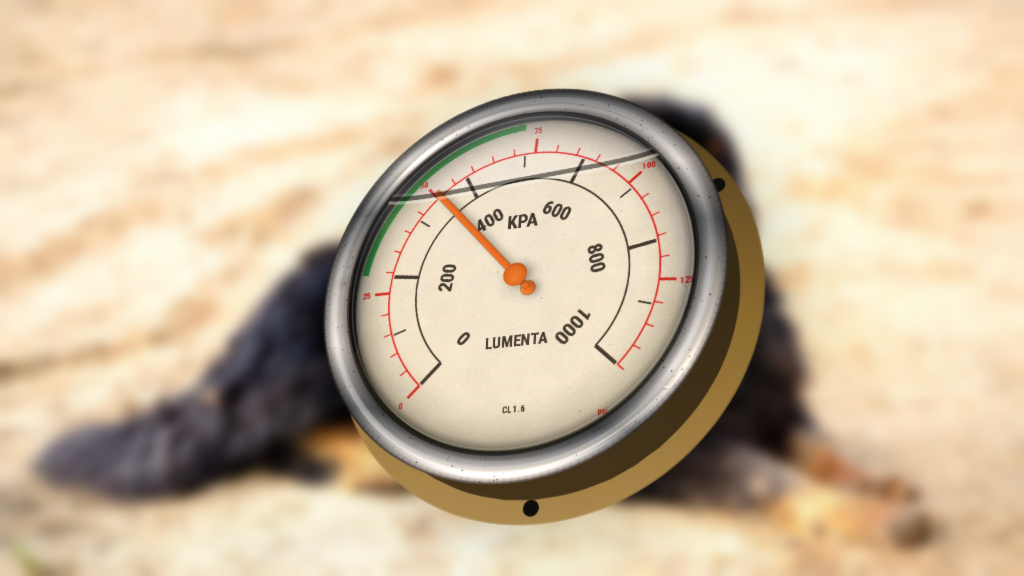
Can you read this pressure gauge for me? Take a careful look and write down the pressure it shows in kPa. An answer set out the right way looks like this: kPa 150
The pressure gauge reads kPa 350
